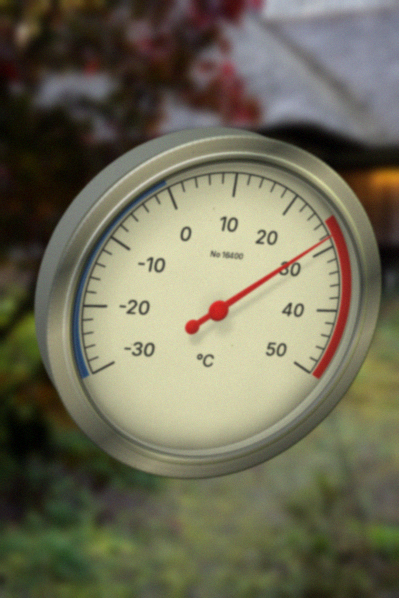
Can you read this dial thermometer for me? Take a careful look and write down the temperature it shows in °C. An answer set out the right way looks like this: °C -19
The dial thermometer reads °C 28
